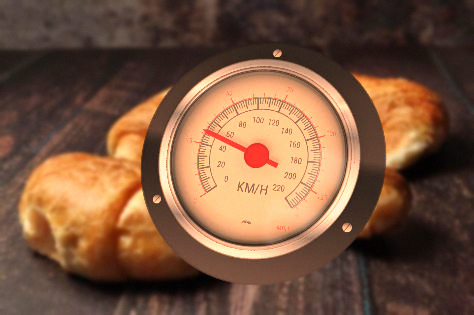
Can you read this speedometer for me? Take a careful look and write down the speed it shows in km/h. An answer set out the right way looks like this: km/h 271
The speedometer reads km/h 50
